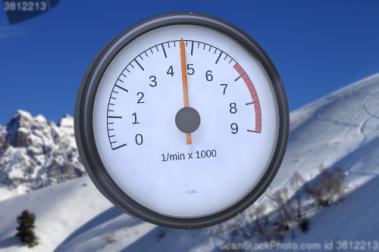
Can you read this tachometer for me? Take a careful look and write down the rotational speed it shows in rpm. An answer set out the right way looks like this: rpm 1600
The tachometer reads rpm 4600
